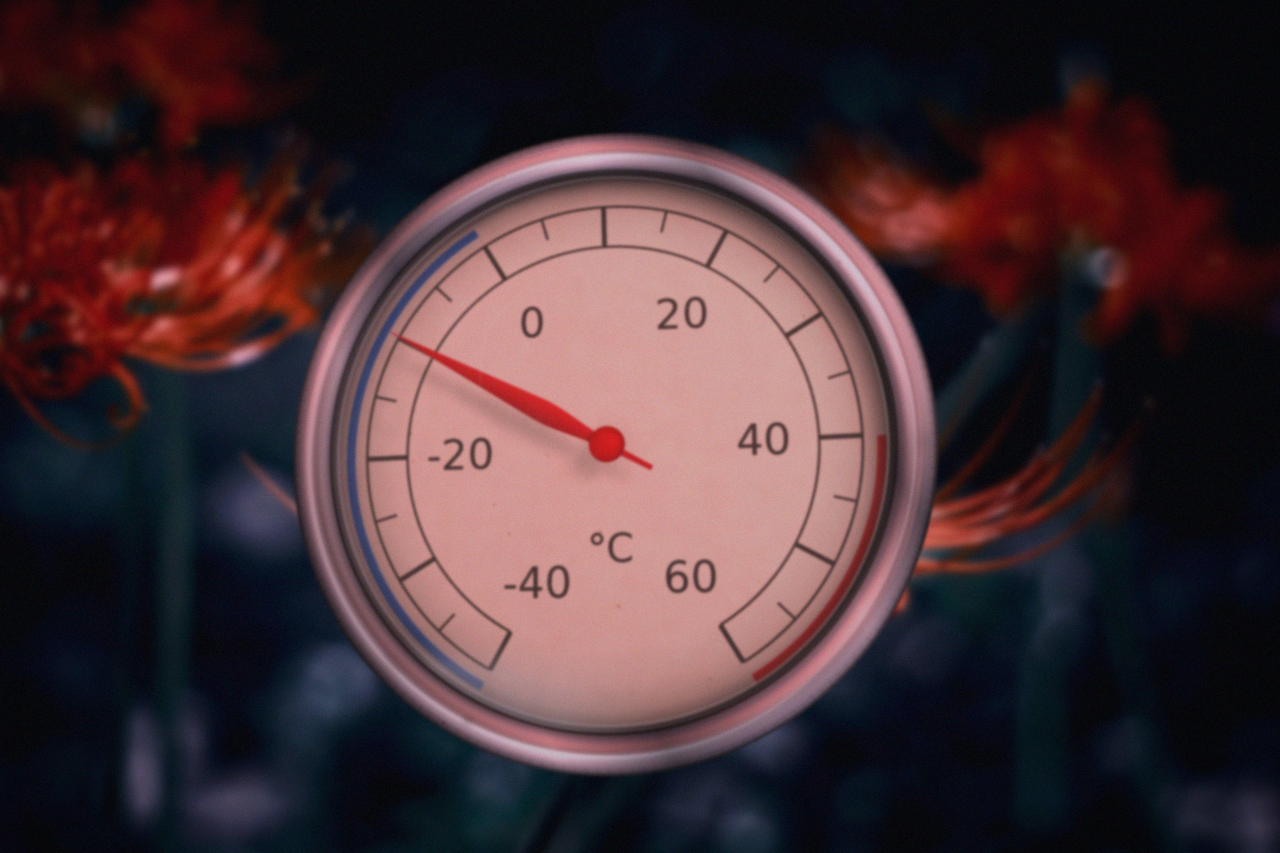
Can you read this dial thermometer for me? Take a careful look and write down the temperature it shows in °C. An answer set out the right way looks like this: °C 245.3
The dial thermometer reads °C -10
